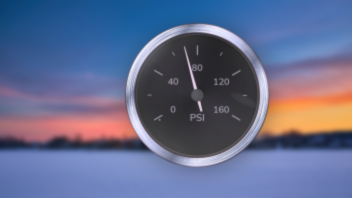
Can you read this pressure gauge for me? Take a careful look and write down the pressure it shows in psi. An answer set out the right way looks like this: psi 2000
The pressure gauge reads psi 70
